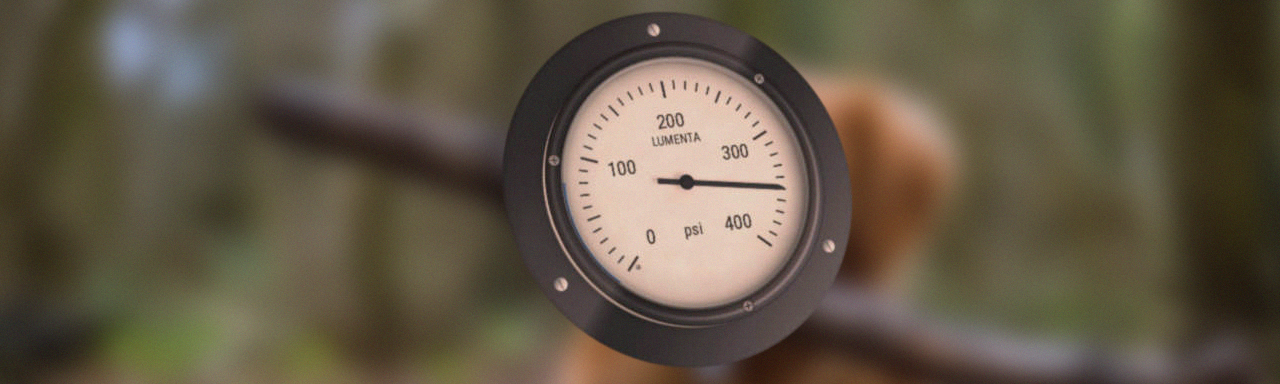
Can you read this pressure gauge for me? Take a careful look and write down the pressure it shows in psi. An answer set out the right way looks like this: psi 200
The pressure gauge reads psi 350
